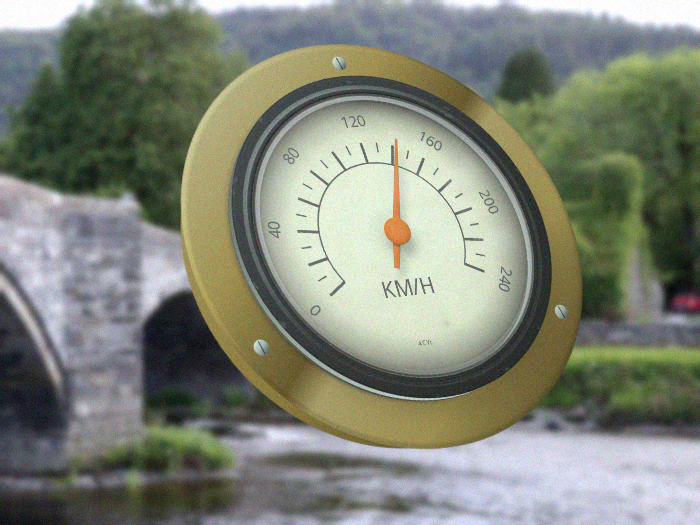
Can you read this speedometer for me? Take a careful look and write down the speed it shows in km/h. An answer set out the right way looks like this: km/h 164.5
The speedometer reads km/h 140
